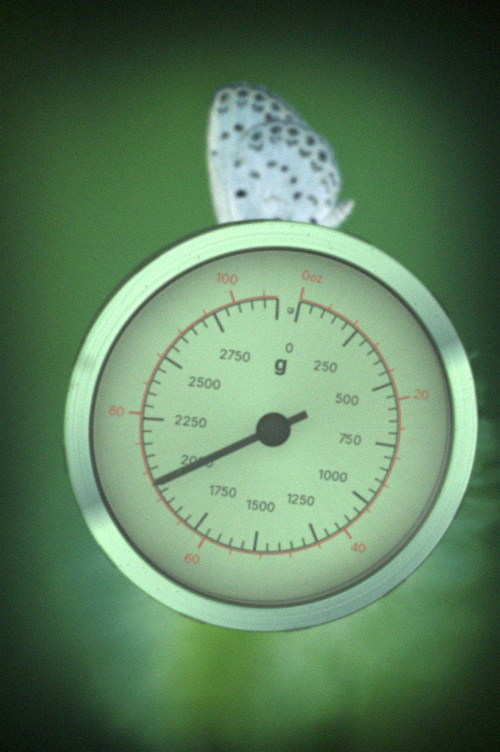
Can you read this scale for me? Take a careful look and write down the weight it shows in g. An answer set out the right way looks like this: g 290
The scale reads g 2000
